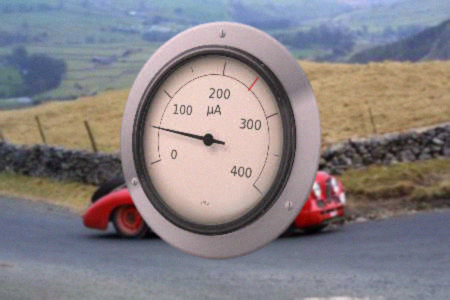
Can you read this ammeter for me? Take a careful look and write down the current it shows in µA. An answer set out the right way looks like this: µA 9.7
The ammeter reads µA 50
